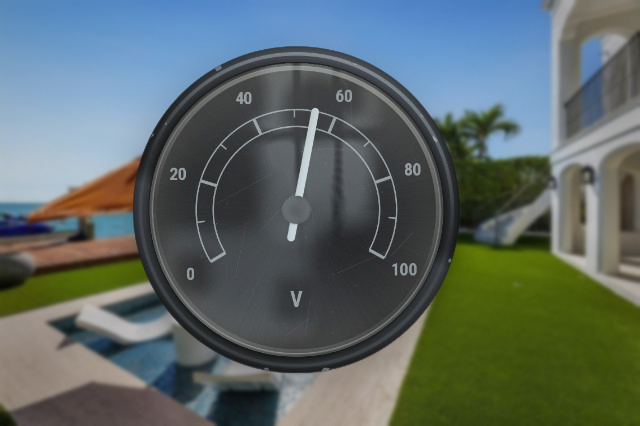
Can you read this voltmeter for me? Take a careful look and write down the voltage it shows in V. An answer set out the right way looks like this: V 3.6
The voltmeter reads V 55
